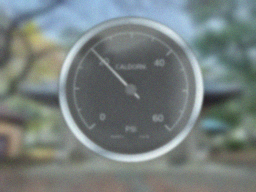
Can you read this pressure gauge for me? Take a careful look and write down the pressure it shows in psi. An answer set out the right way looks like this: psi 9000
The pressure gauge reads psi 20
